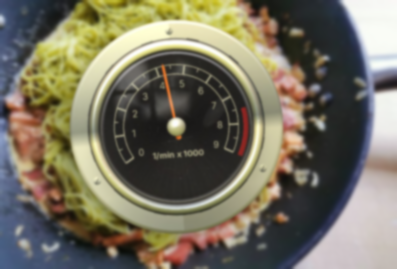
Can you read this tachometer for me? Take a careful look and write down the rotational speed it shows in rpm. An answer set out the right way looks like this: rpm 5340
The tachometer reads rpm 4250
